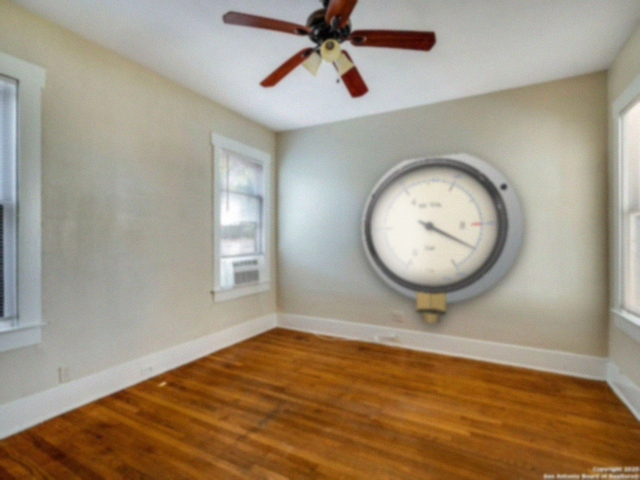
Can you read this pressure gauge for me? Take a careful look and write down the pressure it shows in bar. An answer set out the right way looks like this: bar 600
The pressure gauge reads bar 9
